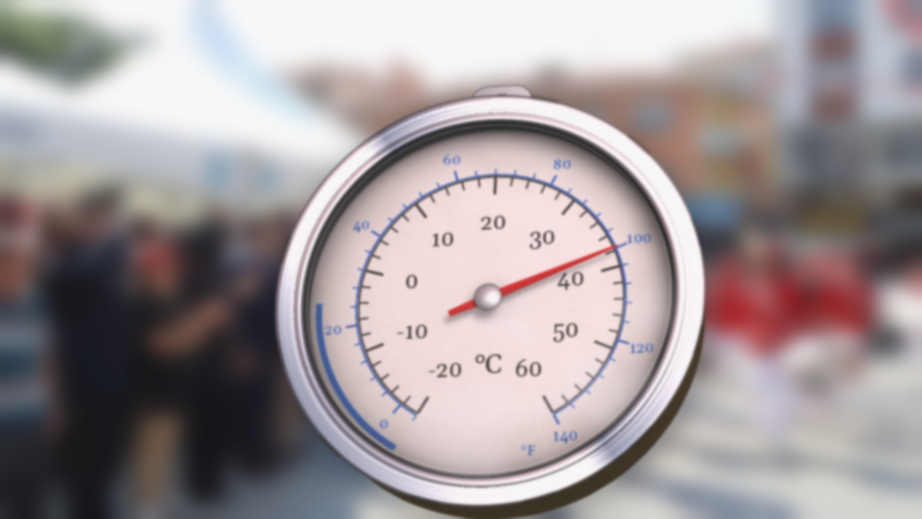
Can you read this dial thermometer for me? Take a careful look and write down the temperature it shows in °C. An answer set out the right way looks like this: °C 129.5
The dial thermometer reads °C 38
